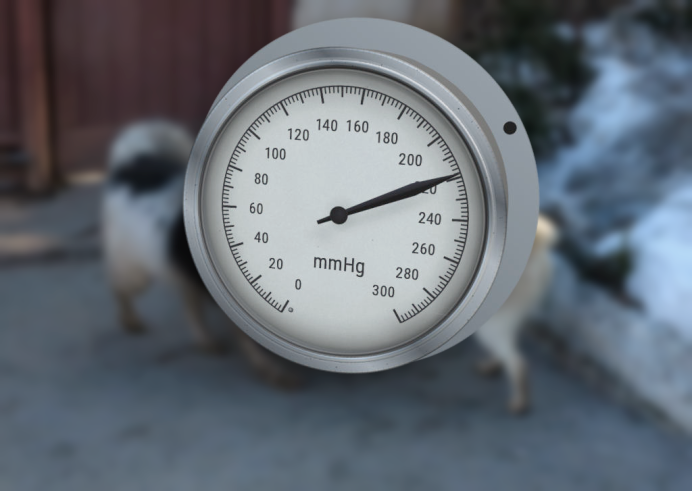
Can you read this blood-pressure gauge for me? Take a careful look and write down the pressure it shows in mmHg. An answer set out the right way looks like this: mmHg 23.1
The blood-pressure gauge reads mmHg 218
